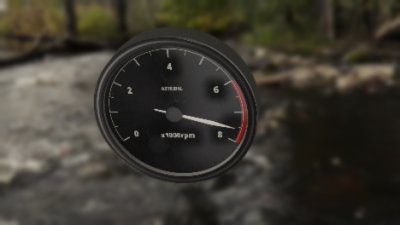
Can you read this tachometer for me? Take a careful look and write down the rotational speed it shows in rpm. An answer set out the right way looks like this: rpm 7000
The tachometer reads rpm 7500
